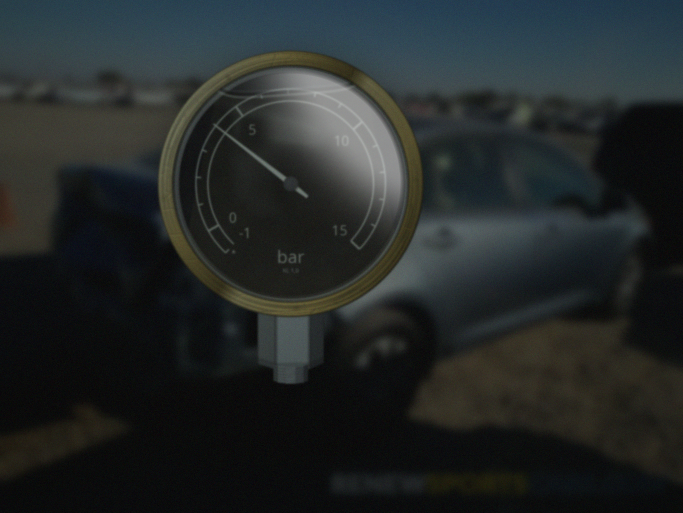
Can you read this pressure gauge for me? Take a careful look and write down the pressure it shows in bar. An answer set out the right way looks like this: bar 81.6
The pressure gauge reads bar 4
